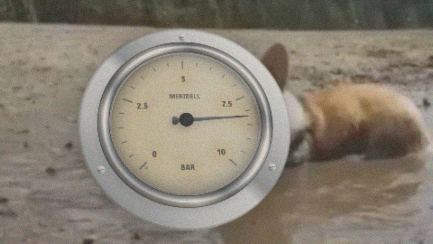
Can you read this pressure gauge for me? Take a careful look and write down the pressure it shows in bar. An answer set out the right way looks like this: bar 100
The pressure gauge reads bar 8.25
